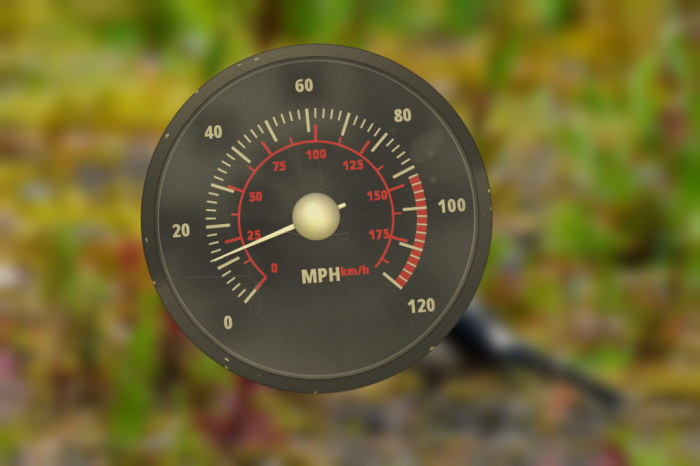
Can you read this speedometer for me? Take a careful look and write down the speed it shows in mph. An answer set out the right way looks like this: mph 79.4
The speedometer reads mph 12
